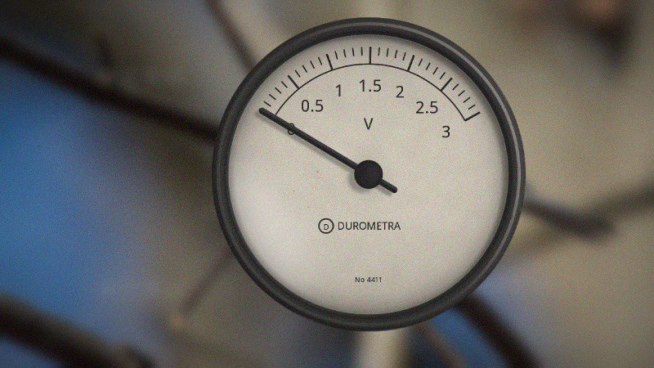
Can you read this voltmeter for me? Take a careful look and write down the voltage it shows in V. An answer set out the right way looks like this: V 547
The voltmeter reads V 0
